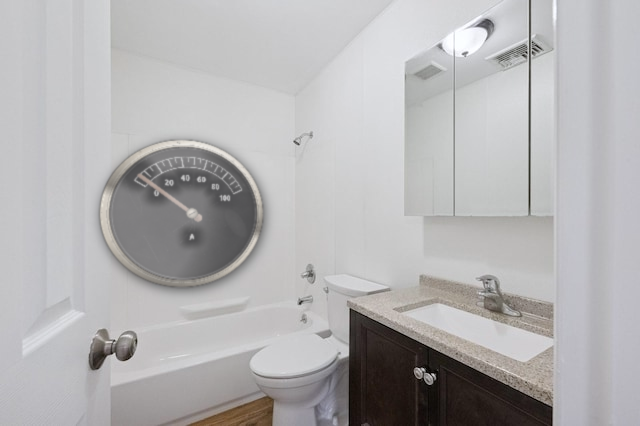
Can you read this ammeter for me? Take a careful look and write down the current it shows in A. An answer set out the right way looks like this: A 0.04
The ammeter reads A 5
